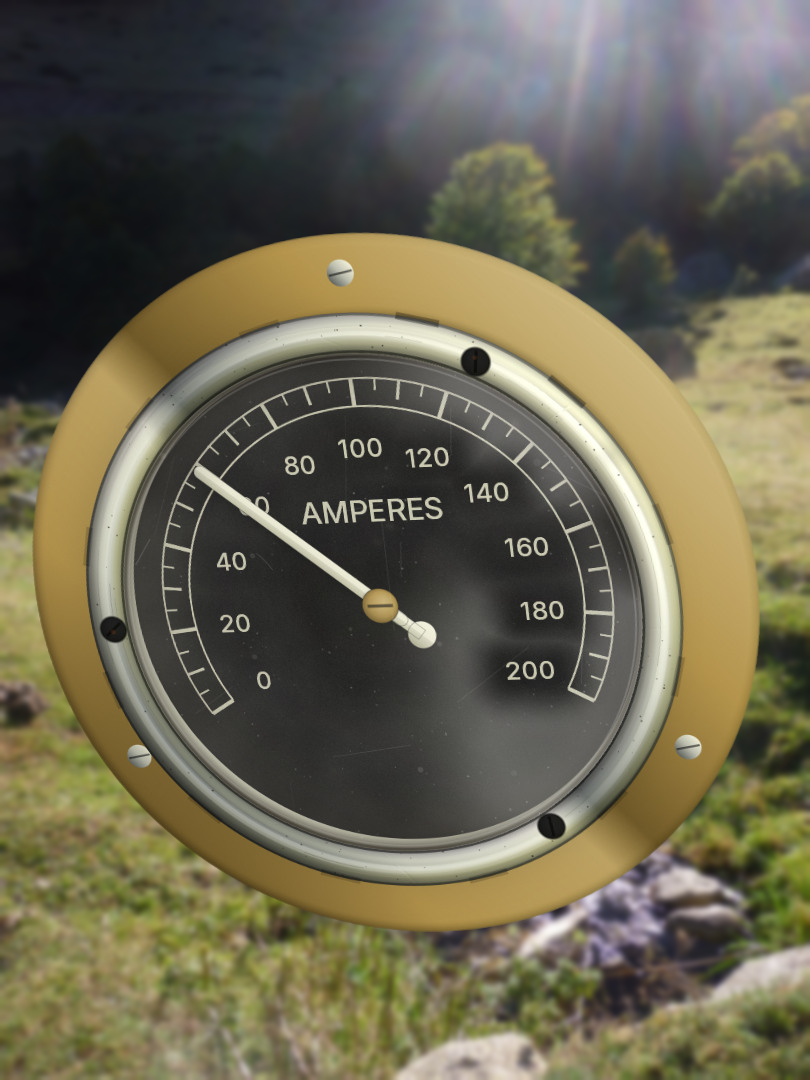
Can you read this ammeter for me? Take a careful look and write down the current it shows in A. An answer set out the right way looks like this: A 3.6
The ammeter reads A 60
